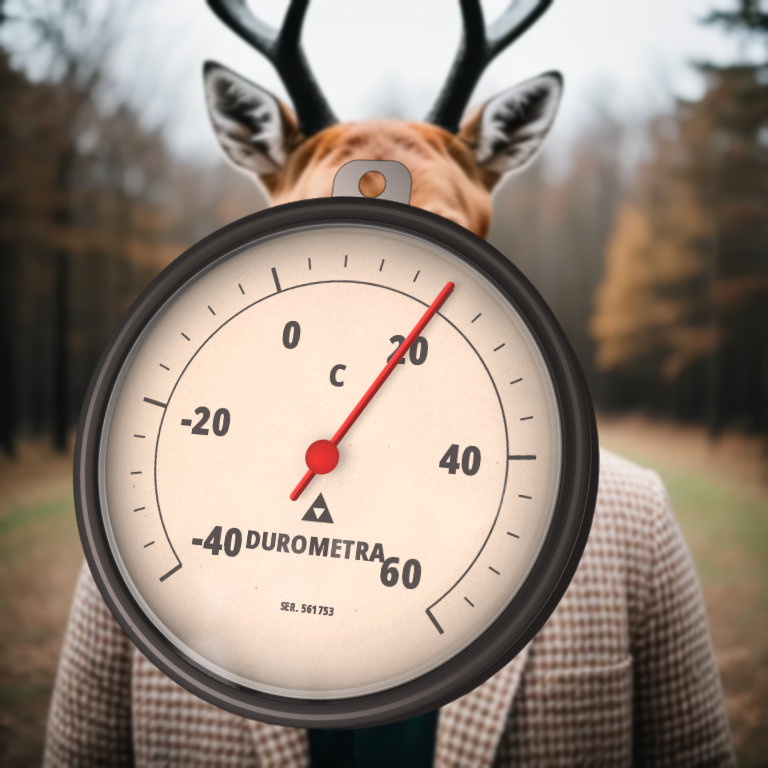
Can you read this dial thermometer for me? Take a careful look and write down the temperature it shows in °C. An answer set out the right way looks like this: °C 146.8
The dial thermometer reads °C 20
